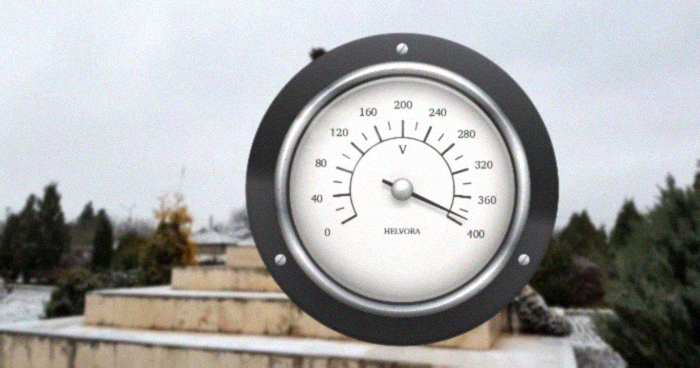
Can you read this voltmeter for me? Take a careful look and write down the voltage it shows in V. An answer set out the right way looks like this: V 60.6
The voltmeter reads V 390
